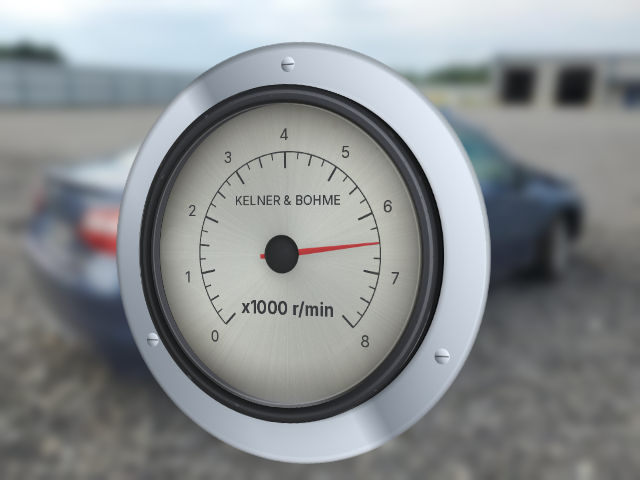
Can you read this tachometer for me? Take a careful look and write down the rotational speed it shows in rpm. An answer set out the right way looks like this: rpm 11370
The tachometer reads rpm 6500
